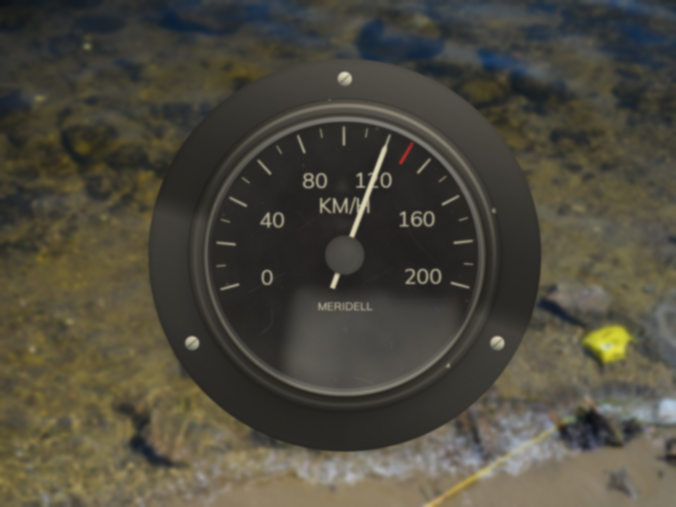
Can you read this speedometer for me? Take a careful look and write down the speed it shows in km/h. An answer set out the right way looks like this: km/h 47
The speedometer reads km/h 120
